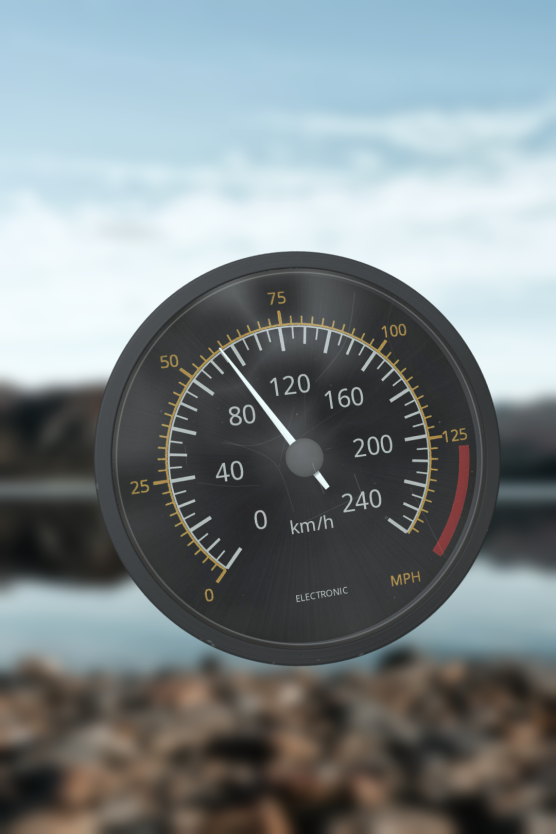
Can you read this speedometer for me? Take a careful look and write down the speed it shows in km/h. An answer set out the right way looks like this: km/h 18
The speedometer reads km/h 95
